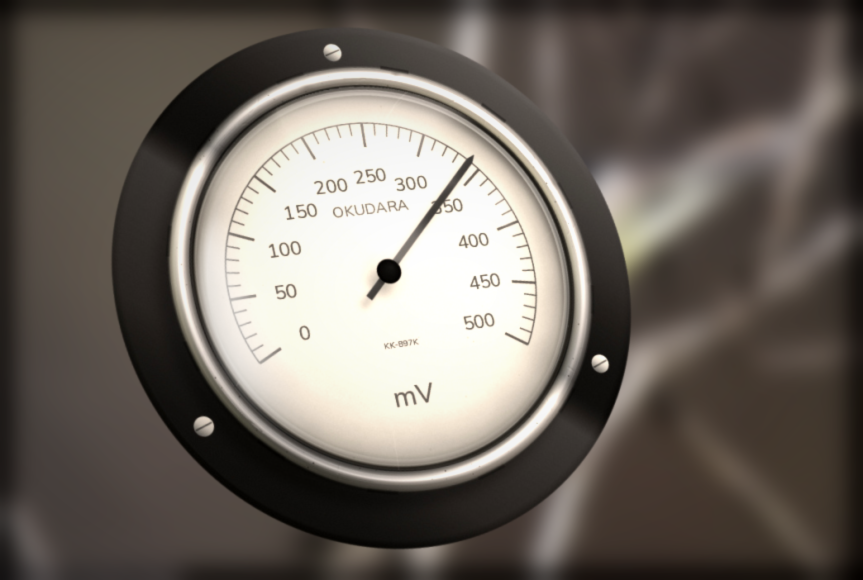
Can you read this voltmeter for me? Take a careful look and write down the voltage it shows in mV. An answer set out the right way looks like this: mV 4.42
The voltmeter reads mV 340
